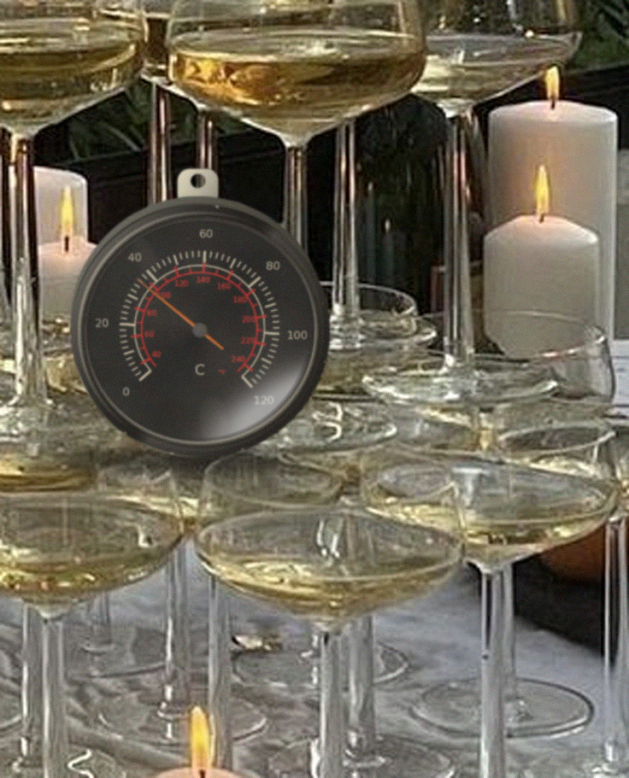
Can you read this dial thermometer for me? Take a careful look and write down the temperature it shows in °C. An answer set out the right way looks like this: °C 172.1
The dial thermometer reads °C 36
